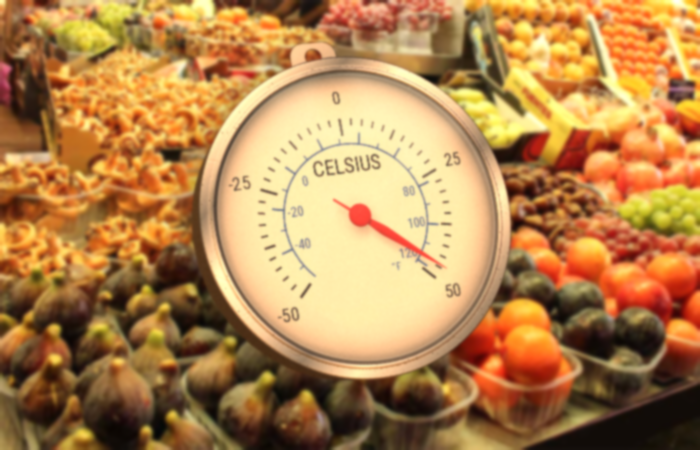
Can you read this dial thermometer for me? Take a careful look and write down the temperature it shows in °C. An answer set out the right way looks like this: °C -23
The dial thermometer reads °C 47.5
